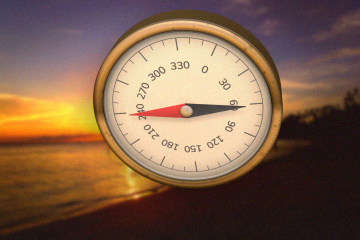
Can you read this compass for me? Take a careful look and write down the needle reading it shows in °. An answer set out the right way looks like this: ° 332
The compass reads ° 240
